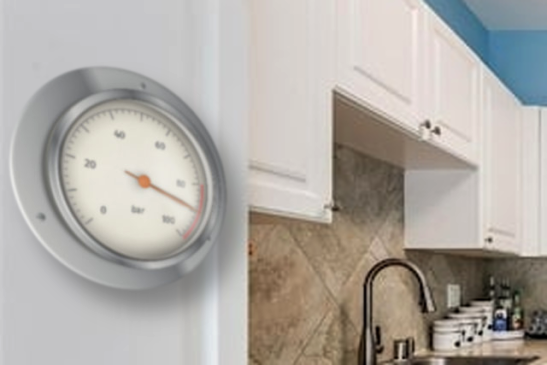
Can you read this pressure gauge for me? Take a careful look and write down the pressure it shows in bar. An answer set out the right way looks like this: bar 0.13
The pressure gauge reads bar 90
